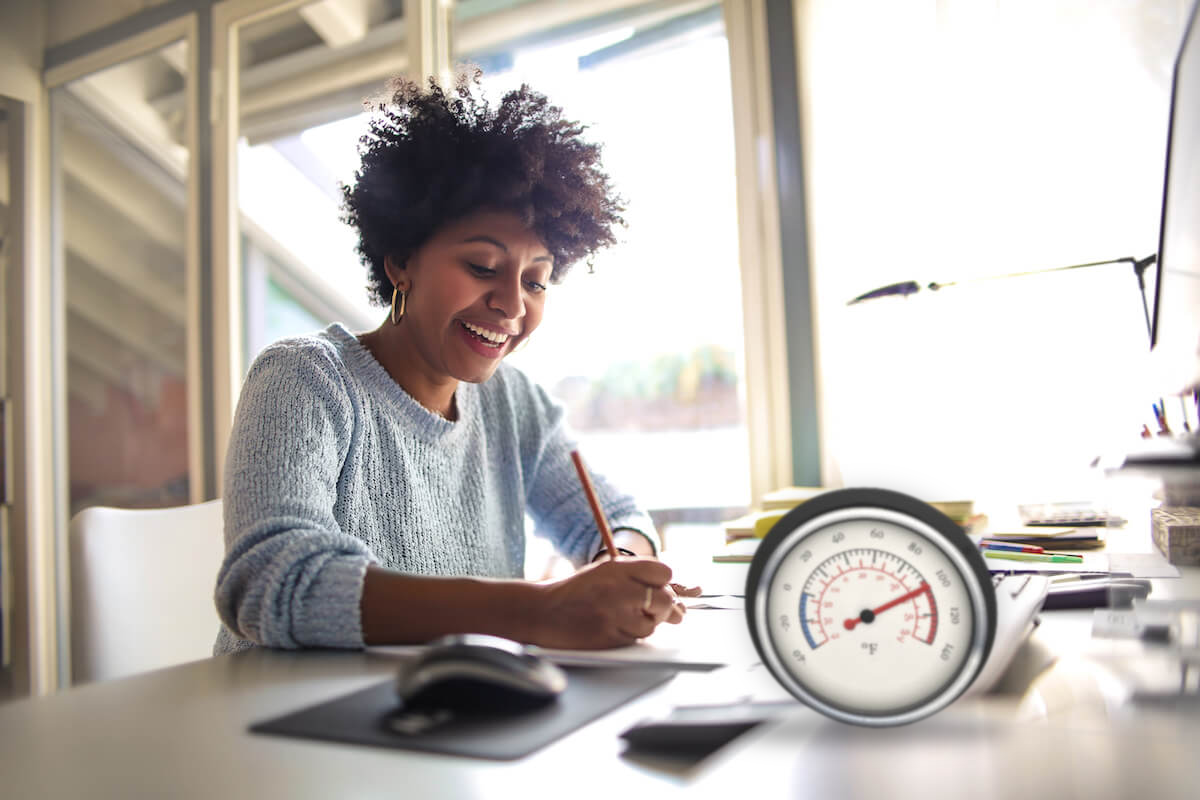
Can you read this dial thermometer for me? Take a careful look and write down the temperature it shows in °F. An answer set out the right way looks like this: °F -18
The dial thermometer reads °F 100
